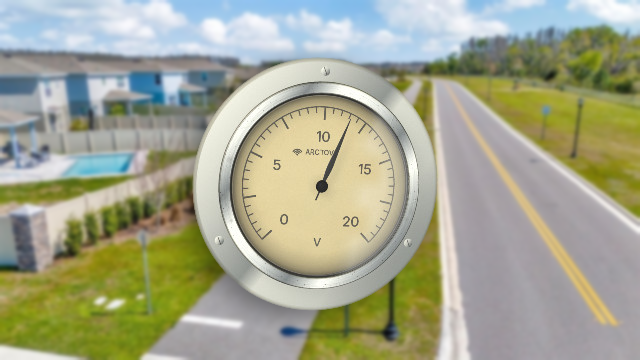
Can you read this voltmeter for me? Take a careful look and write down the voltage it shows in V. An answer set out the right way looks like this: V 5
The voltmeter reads V 11.5
